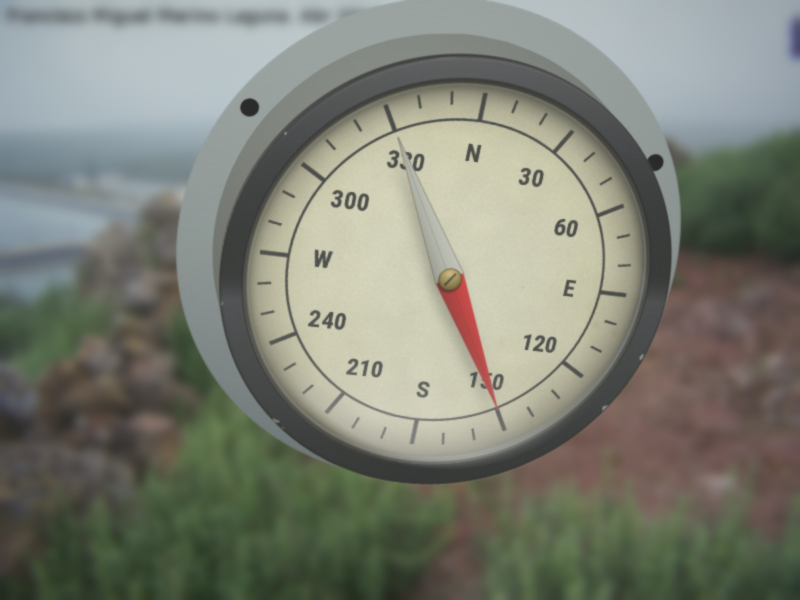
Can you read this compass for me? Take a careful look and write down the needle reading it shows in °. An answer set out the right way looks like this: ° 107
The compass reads ° 150
